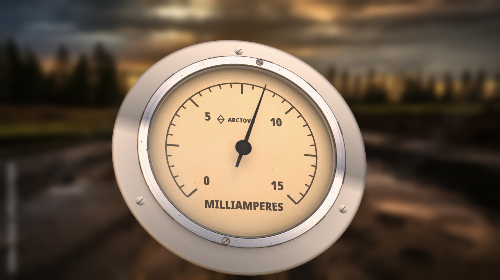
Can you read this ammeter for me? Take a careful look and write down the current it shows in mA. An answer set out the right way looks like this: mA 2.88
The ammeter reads mA 8.5
